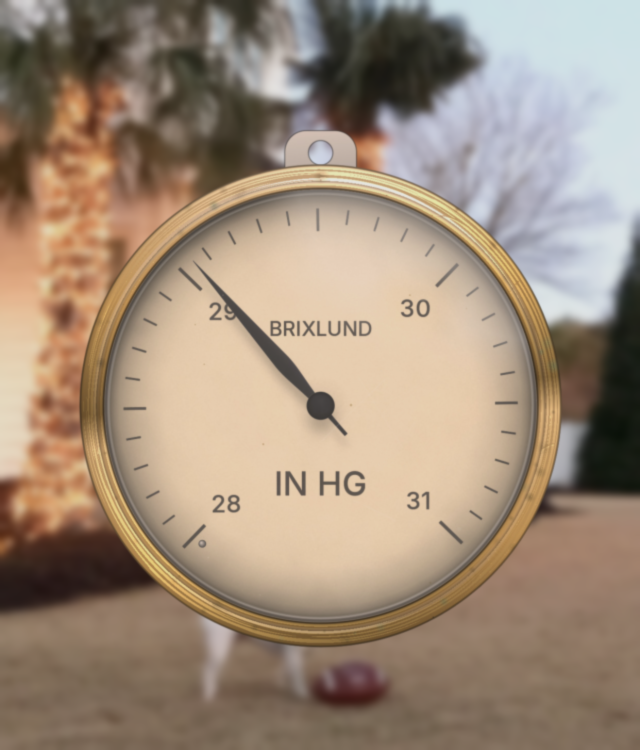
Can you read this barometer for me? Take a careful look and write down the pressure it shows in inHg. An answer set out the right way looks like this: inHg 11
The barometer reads inHg 29.05
